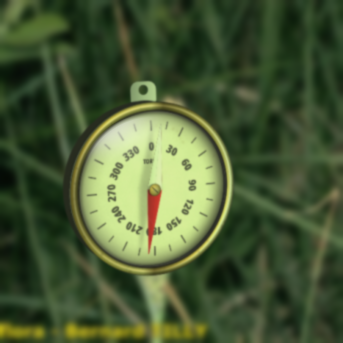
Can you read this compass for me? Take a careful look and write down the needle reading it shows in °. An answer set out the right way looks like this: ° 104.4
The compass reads ° 187.5
